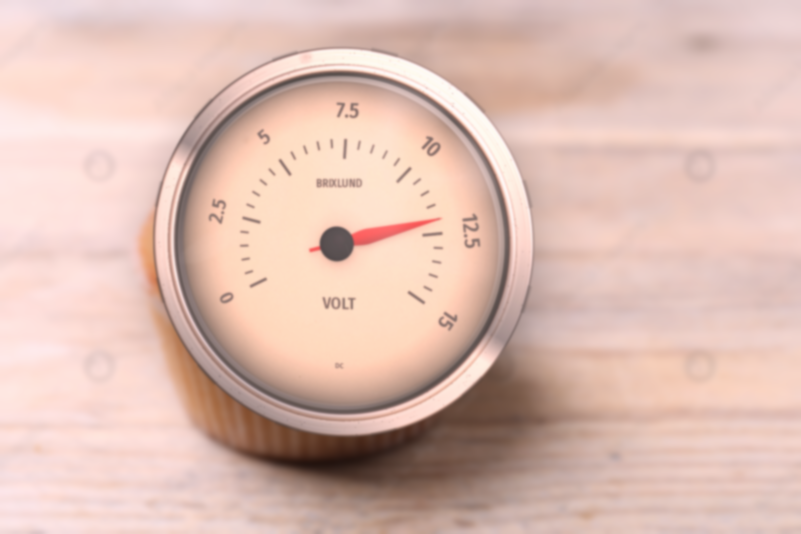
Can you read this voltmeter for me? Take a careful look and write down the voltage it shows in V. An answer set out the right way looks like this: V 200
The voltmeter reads V 12
